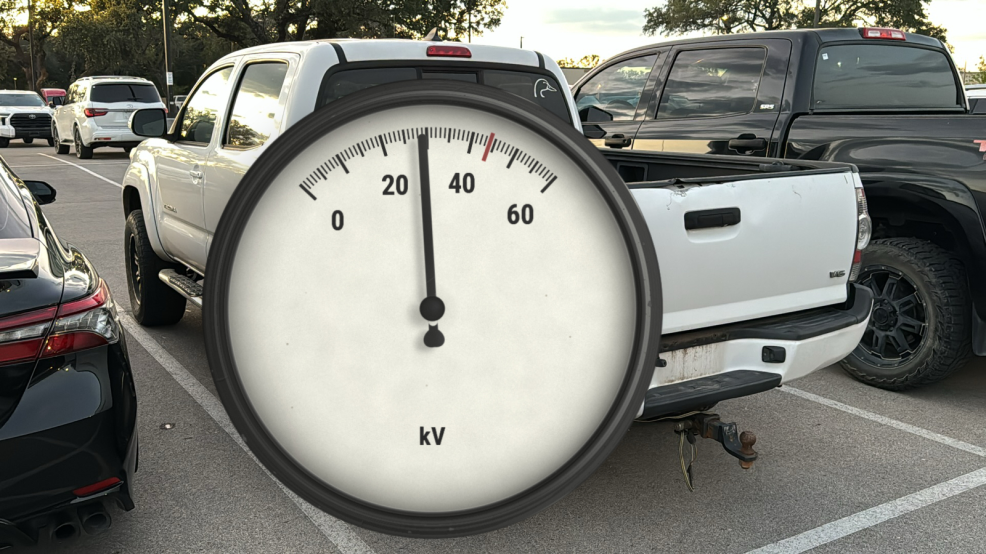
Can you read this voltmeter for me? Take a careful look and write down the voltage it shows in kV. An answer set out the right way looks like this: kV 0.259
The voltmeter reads kV 29
